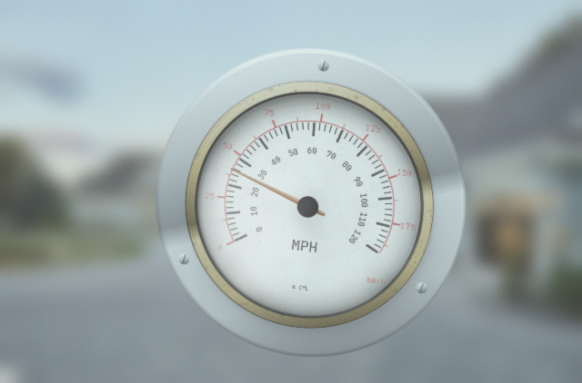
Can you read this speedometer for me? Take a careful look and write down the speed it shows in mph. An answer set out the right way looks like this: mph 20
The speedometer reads mph 26
